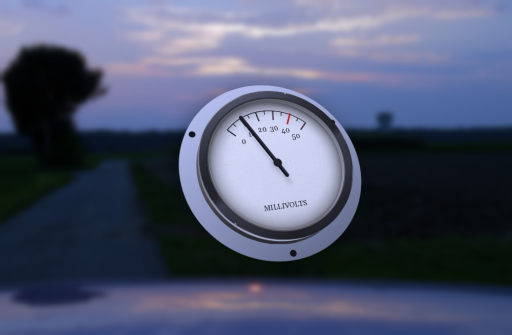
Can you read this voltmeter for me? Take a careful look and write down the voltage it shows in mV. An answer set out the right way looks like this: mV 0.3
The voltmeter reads mV 10
